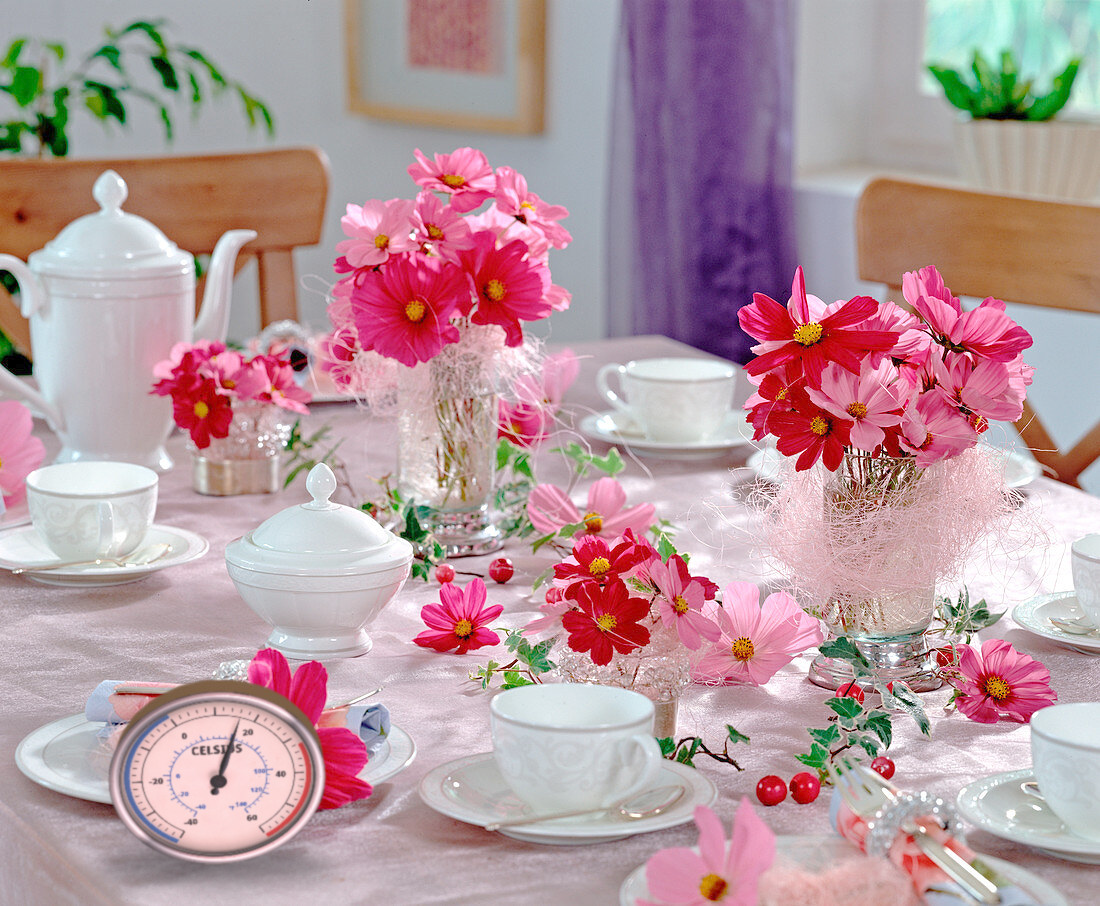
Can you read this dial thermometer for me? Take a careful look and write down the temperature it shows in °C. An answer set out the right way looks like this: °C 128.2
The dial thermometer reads °C 16
